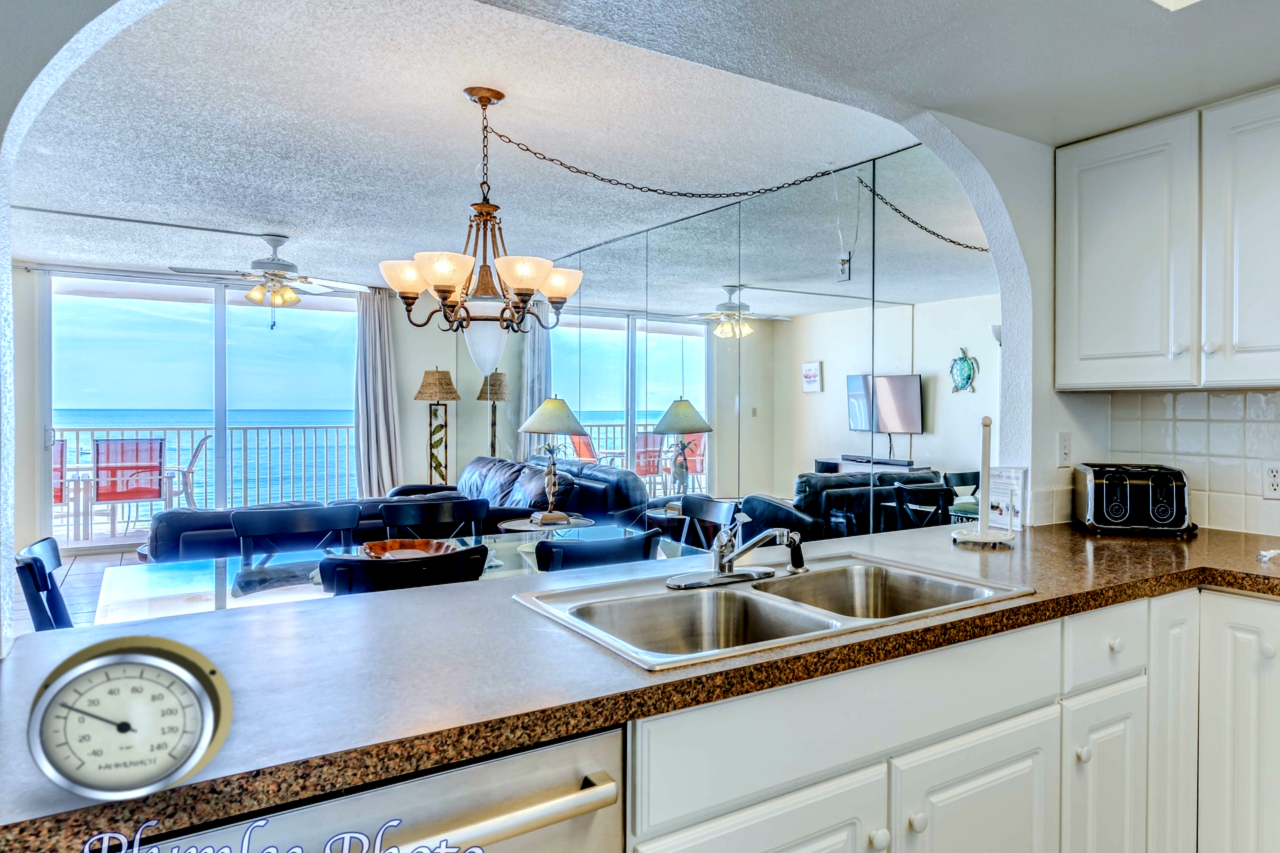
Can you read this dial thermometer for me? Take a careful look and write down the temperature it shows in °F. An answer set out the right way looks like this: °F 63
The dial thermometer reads °F 10
